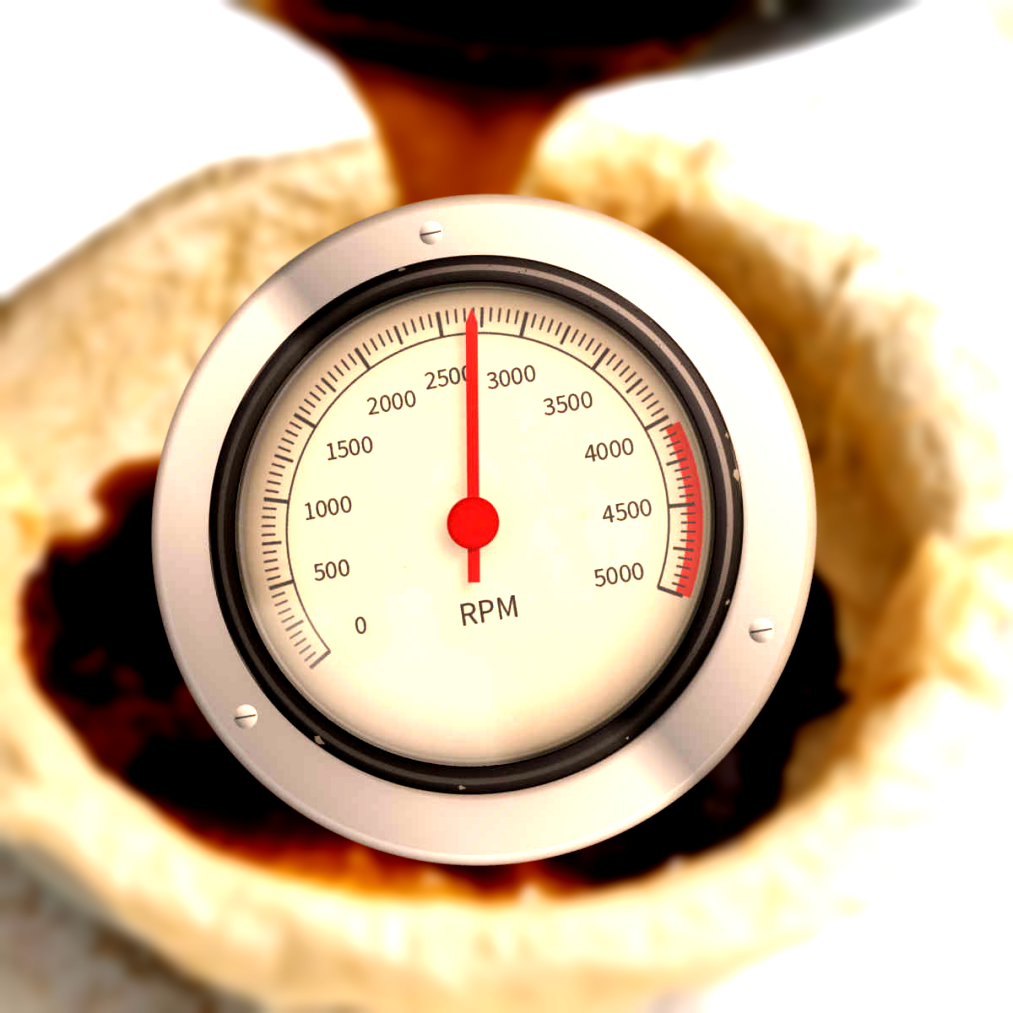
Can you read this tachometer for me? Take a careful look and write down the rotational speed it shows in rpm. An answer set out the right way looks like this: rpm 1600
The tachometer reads rpm 2700
